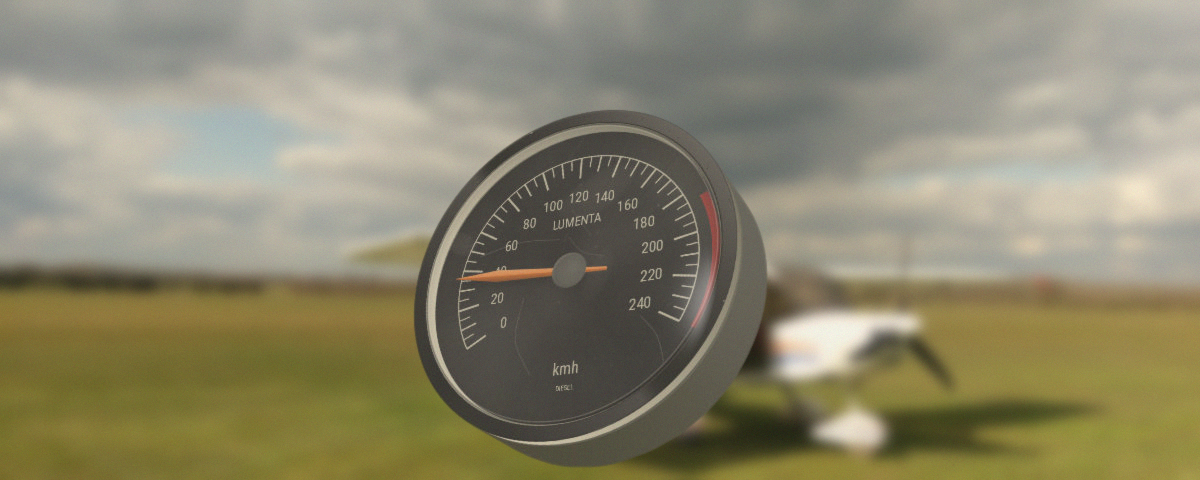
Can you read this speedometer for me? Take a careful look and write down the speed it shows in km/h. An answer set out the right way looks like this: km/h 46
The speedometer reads km/h 35
